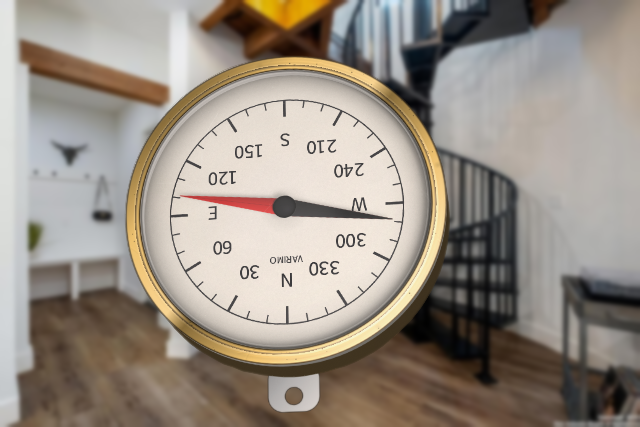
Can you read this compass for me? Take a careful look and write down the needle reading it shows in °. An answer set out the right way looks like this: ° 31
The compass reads ° 100
